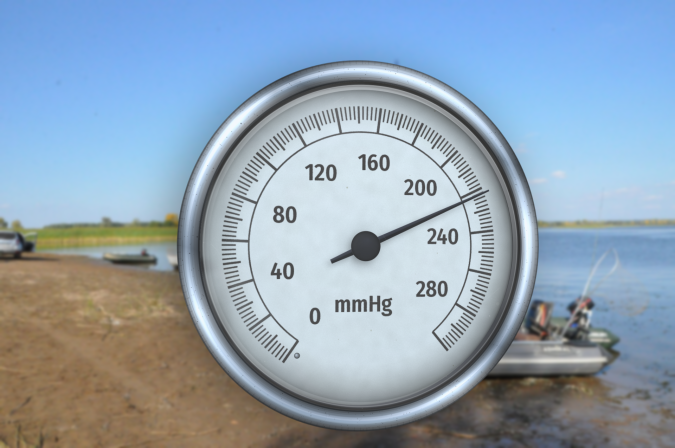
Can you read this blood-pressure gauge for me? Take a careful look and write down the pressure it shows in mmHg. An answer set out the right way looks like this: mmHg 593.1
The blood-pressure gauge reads mmHg 222
